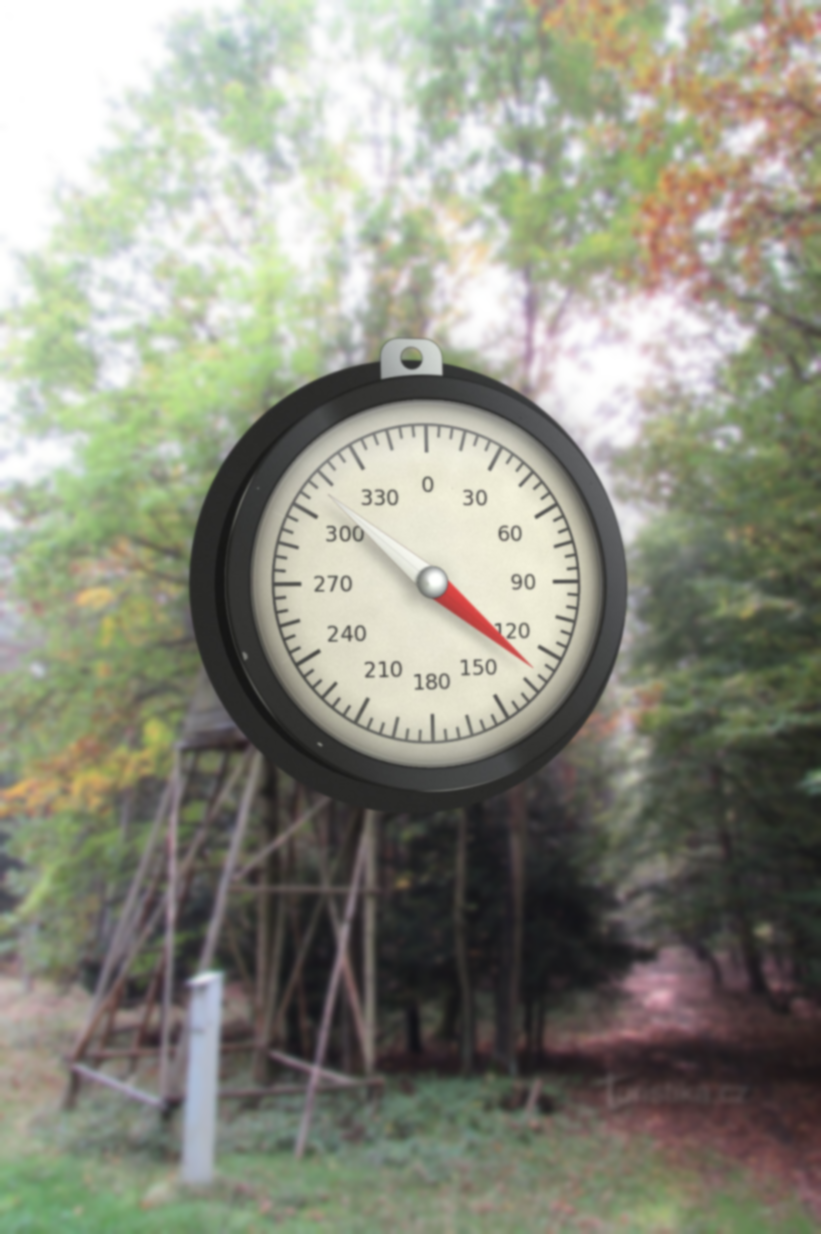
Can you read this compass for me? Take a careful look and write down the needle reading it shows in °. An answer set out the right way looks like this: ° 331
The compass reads ° 130
